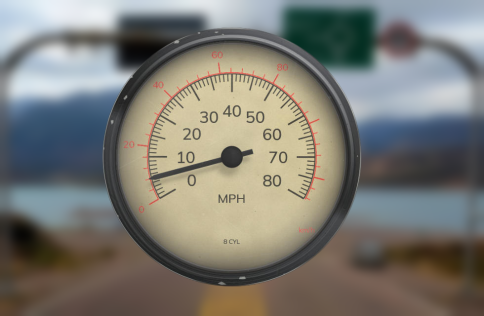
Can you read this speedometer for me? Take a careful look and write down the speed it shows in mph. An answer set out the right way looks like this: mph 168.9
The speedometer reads mph 5
